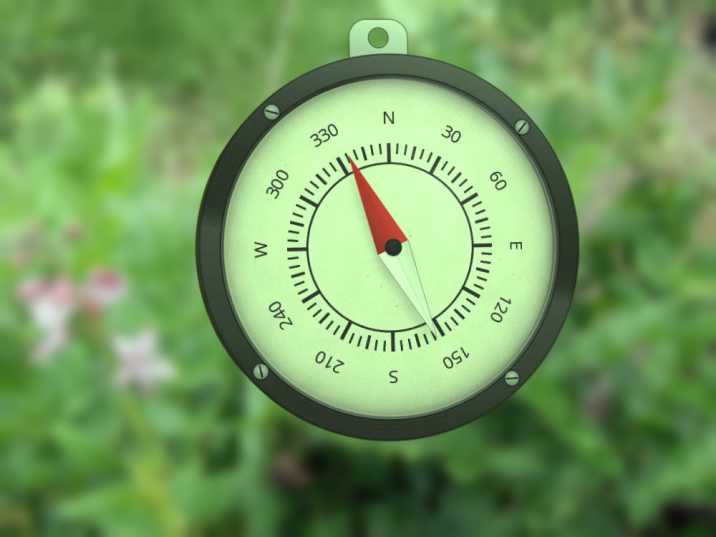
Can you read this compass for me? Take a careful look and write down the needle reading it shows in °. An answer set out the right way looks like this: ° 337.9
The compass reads ° 335
